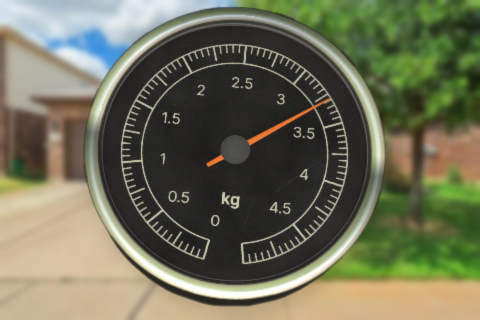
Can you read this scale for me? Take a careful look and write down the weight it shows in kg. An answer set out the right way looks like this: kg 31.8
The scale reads kg 3.3
